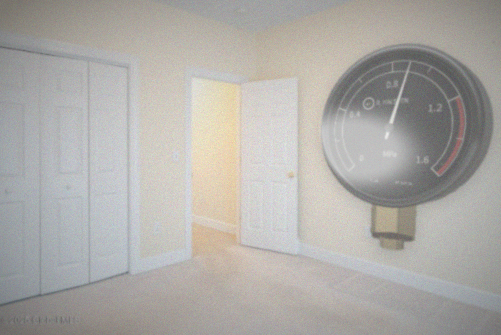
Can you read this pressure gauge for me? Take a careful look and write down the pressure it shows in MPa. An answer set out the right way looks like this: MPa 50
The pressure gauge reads MPa 0.9
